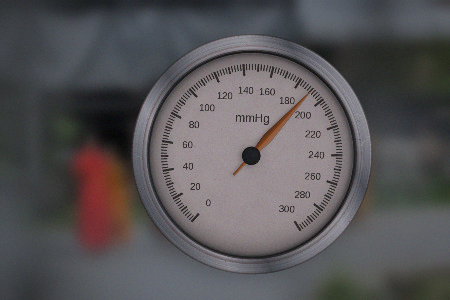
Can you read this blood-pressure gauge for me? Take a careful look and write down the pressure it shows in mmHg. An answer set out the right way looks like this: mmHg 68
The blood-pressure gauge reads mmHg 190
